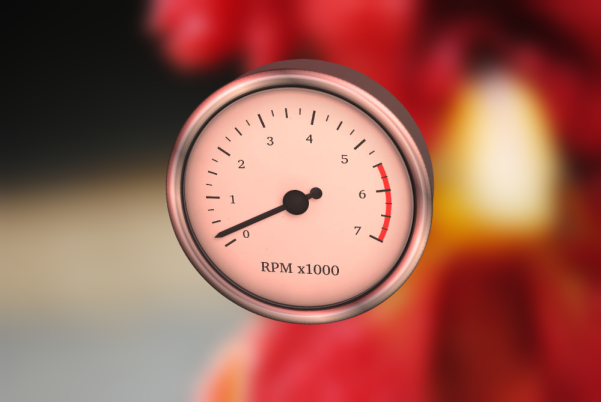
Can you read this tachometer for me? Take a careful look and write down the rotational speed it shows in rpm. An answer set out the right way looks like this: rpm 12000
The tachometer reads rpm 250
